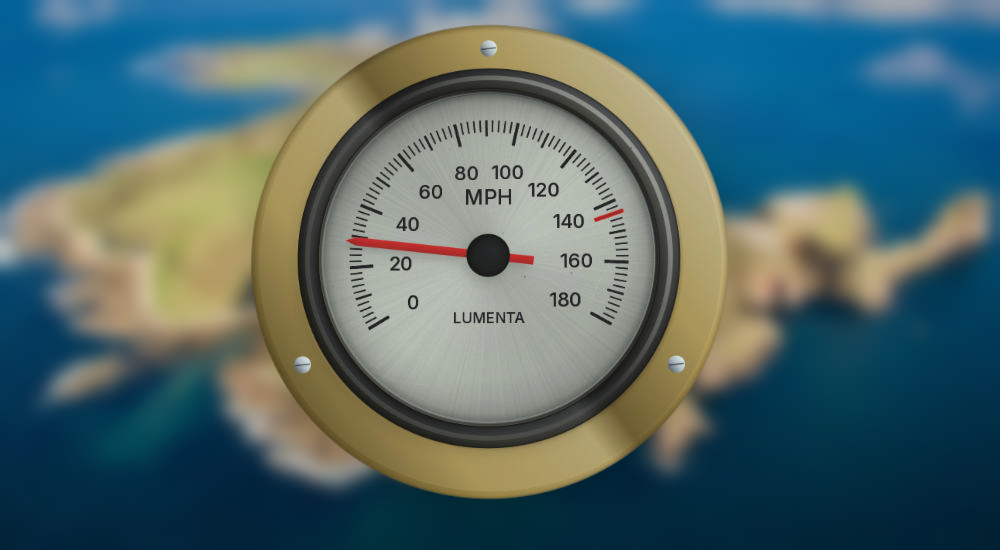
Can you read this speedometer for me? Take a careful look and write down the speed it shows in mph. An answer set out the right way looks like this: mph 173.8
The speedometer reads mph 28
